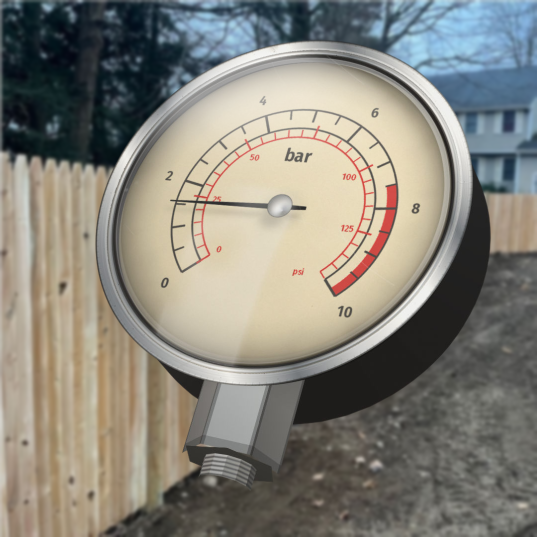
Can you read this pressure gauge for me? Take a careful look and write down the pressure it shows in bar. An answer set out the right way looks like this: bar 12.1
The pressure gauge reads bar 1.5
